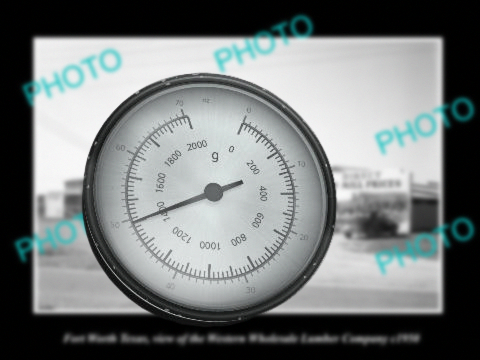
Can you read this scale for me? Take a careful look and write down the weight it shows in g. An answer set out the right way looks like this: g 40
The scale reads g 1400
